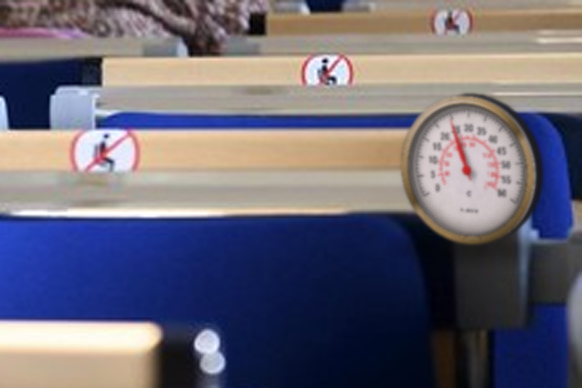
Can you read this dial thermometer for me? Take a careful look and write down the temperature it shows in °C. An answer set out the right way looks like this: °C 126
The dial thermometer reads °C 25
